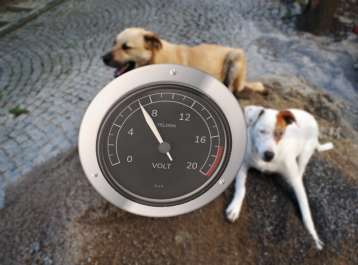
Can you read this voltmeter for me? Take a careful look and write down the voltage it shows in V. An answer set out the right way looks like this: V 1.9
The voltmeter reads V 7
